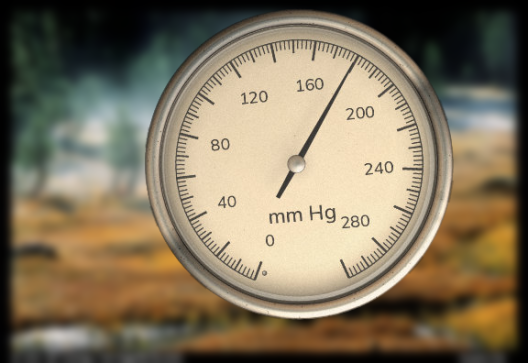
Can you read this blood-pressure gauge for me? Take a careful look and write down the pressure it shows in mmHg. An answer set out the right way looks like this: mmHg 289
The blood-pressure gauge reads mmHg 180
